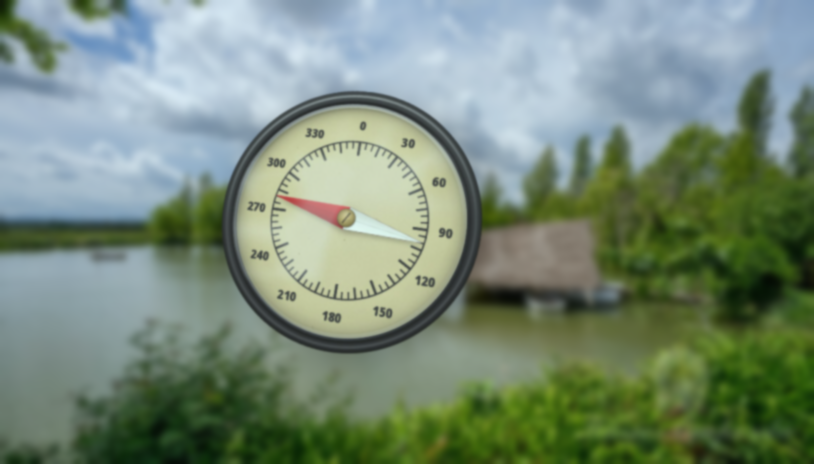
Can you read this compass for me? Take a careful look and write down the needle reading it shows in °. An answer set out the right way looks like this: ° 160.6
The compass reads ° 280
